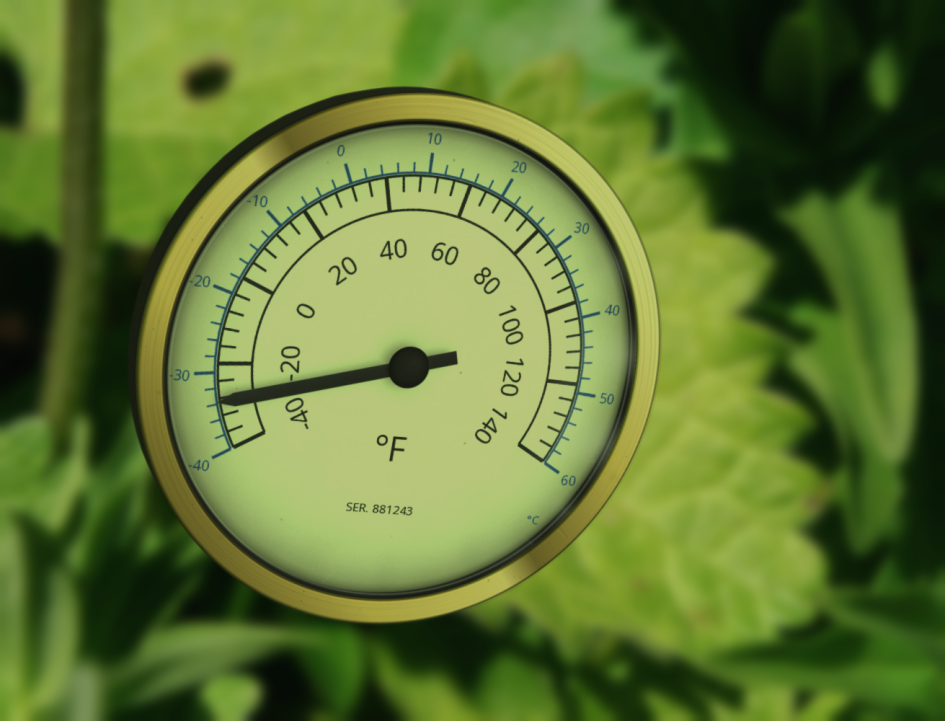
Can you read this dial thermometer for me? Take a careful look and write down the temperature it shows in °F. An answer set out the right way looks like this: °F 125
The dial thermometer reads °F -28
